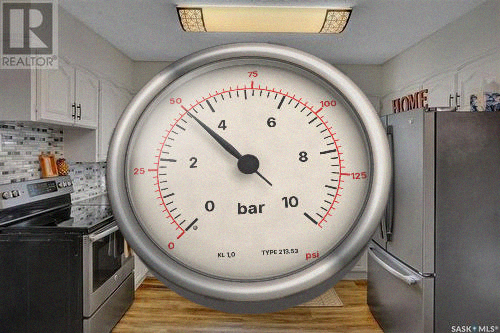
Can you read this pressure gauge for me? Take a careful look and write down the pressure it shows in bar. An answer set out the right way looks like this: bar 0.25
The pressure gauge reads bar 3.4
